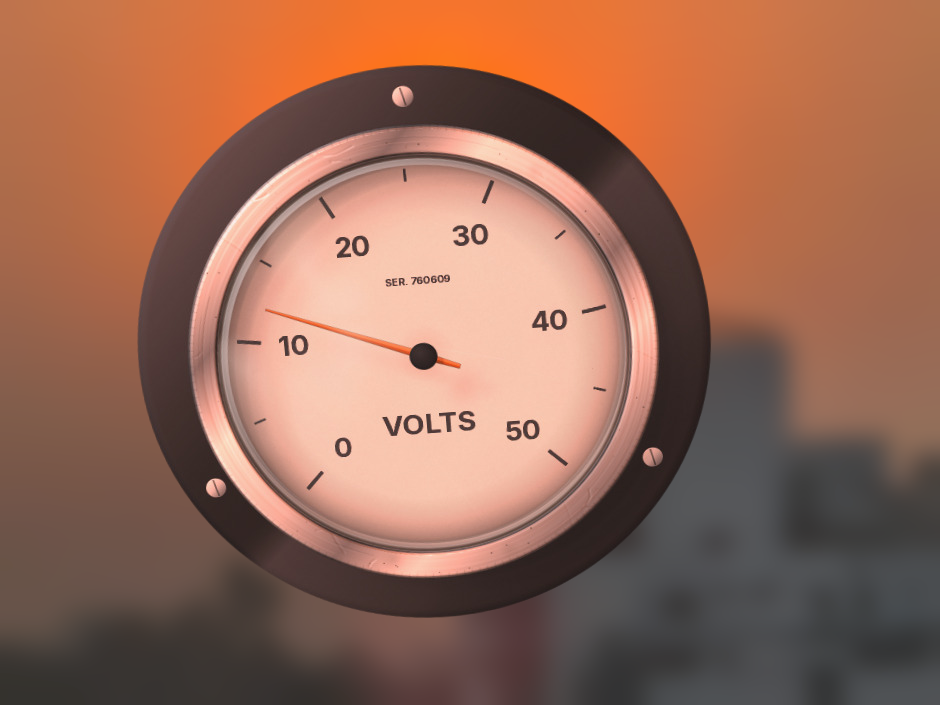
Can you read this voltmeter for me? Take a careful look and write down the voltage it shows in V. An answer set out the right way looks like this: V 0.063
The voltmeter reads V 12.5
